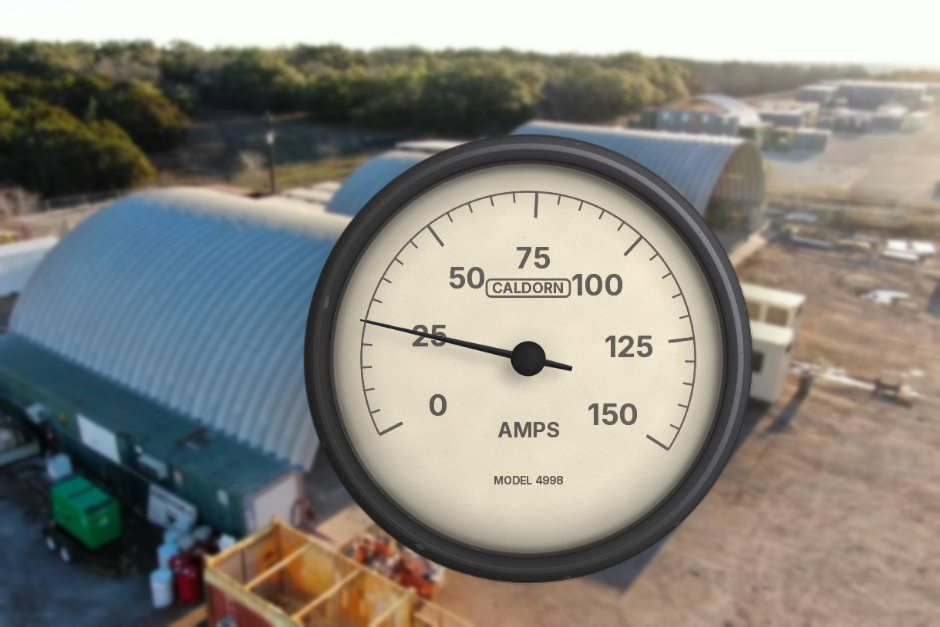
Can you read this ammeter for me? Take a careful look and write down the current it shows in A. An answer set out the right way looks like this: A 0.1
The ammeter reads A 25
